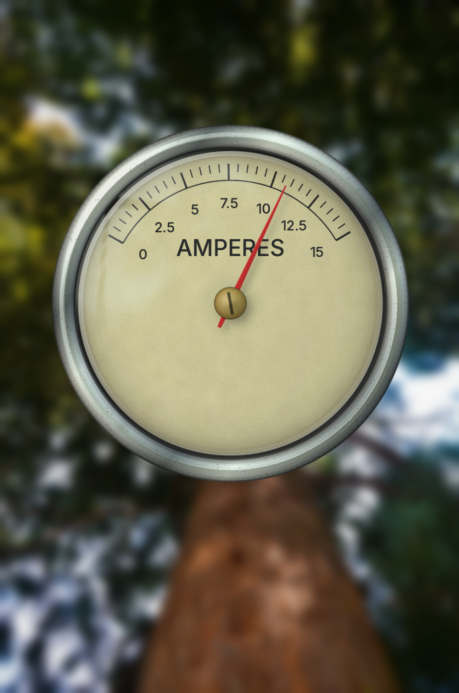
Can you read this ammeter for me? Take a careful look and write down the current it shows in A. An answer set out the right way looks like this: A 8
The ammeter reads A 10.75
